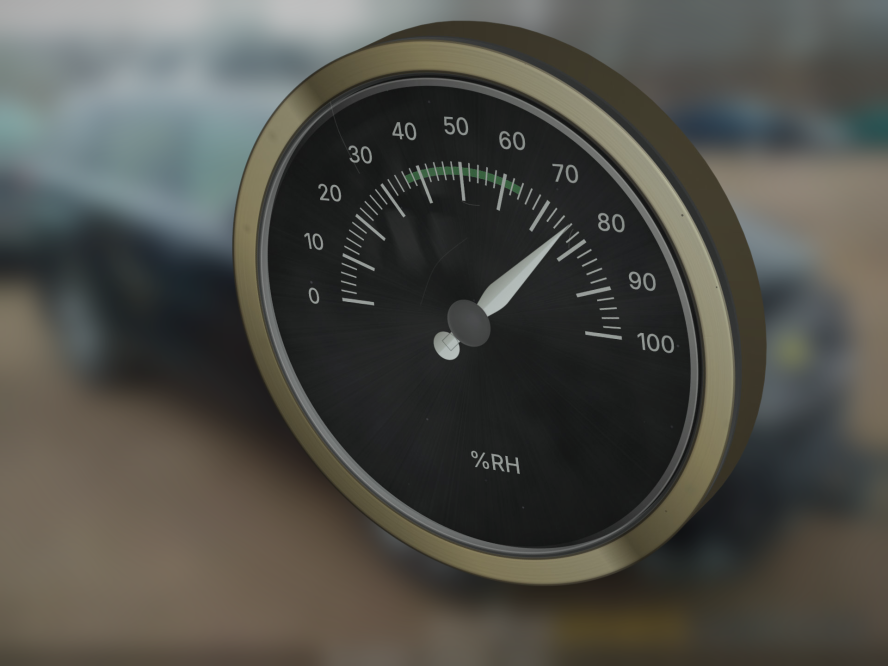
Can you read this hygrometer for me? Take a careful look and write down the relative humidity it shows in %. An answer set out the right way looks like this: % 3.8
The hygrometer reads % 76
